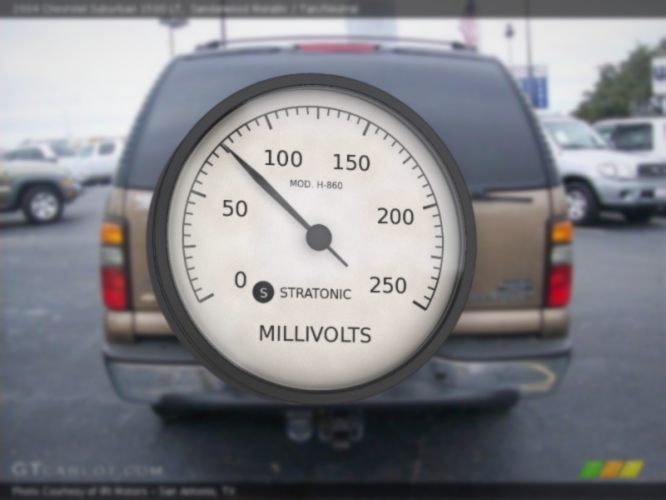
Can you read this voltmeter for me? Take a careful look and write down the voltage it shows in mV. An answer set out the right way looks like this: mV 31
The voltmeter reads mV 75
